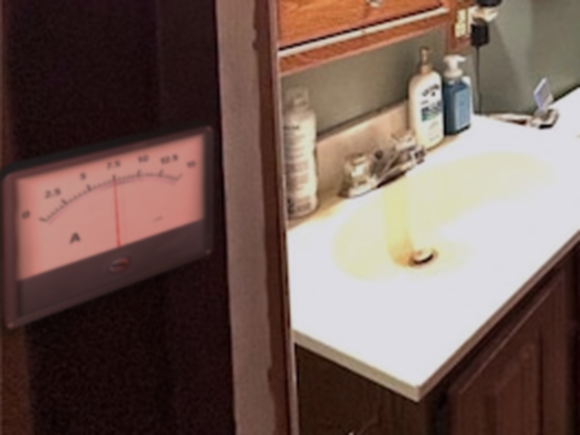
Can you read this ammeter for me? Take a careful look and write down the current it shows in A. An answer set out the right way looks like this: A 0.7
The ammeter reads A 7.5
